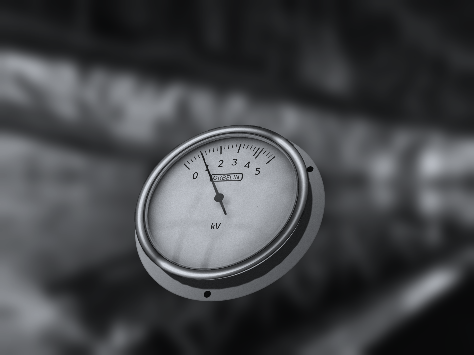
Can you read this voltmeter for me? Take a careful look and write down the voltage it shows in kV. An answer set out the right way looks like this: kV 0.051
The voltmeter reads kV 1
